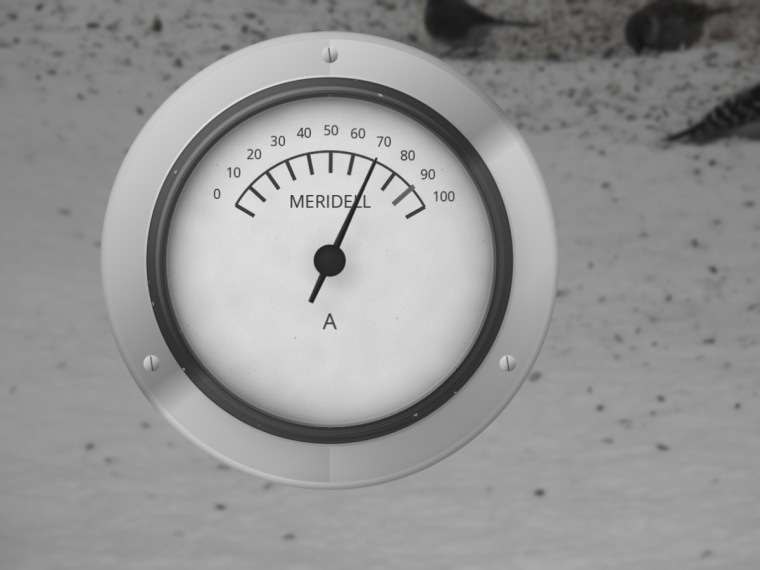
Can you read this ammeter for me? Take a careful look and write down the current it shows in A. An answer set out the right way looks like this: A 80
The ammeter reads A 70
